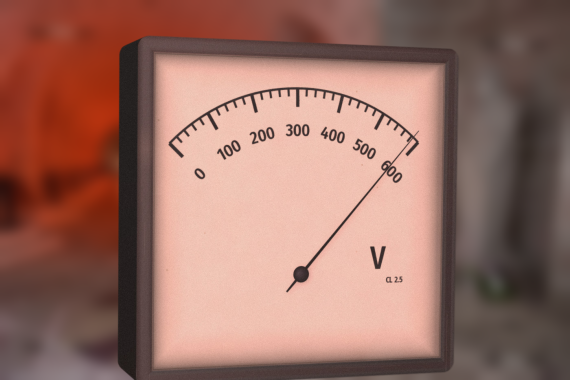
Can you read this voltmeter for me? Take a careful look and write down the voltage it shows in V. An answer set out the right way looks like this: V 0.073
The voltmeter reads V 580
